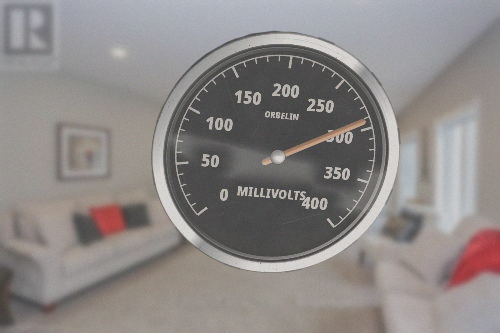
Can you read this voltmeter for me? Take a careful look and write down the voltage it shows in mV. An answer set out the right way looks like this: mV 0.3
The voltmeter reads mV 290
